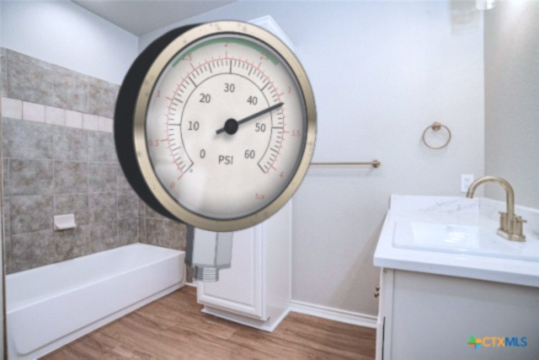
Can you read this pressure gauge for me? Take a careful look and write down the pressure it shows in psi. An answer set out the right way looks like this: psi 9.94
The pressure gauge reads psi 45
